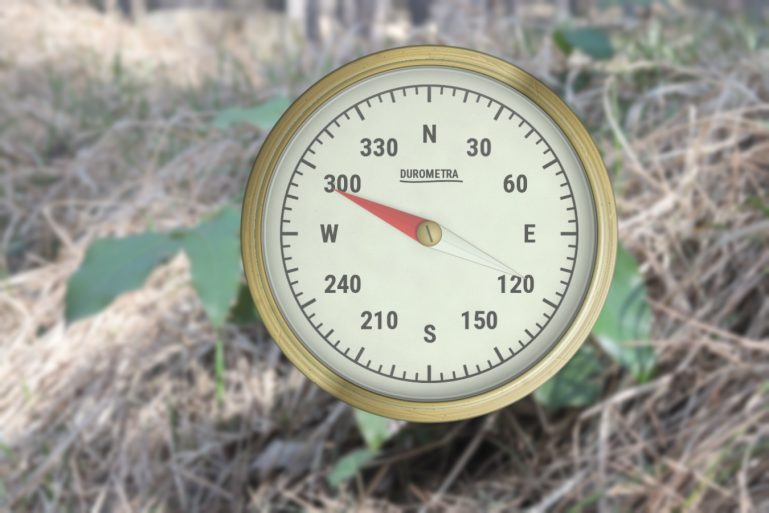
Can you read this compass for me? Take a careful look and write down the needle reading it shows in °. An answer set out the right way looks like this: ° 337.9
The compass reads ° 295
